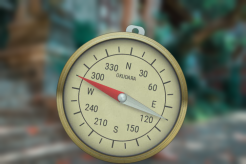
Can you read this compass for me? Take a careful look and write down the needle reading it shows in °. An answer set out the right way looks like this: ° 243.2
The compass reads ° 285
